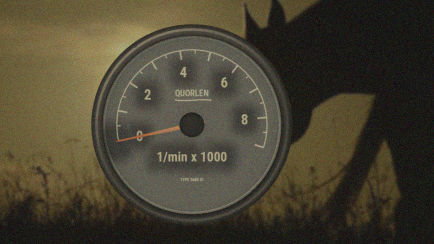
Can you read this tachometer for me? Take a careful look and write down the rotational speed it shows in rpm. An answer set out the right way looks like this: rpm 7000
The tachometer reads rpm 0
